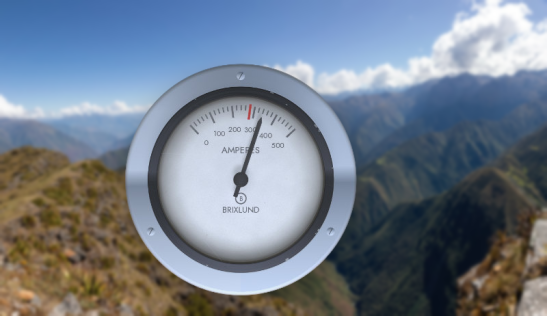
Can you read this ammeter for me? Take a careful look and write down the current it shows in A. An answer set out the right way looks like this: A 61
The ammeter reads A 340
